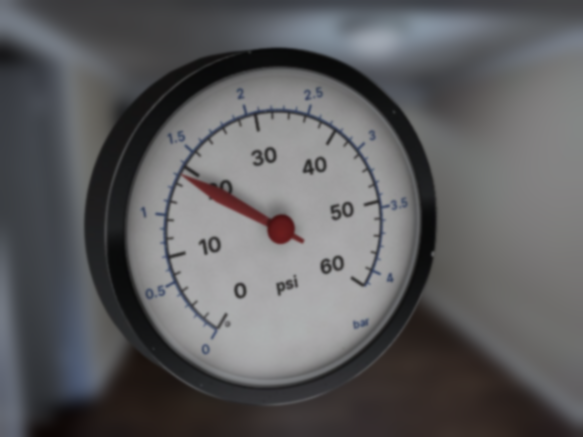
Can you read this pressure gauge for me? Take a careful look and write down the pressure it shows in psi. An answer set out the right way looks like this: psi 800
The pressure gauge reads psi 19
